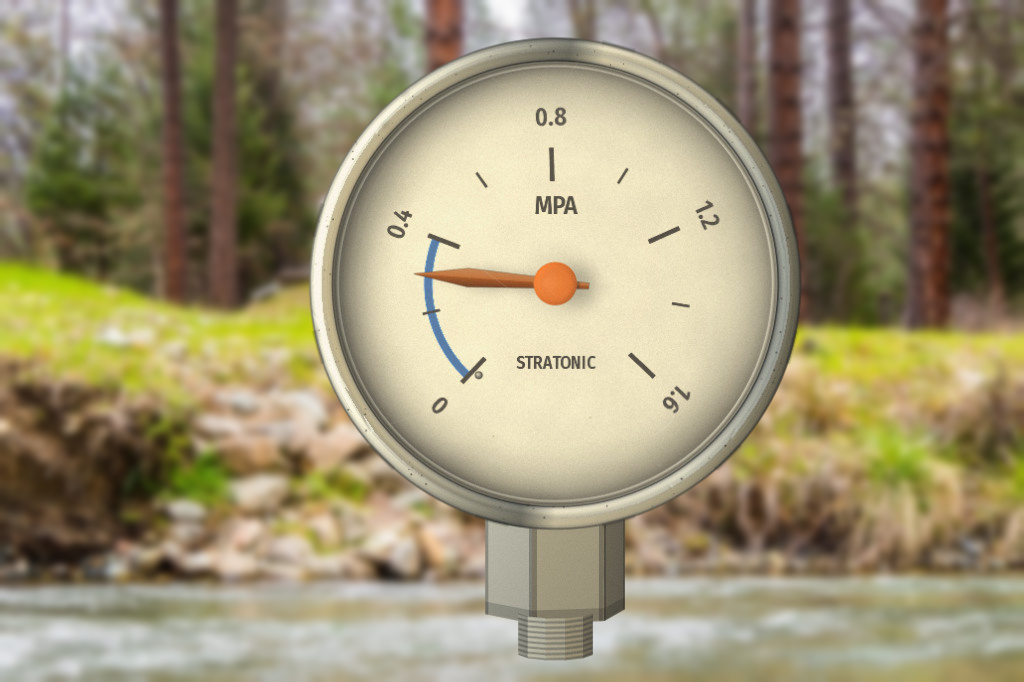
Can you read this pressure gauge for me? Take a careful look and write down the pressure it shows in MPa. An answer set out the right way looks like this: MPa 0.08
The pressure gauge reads MPa 0.3
